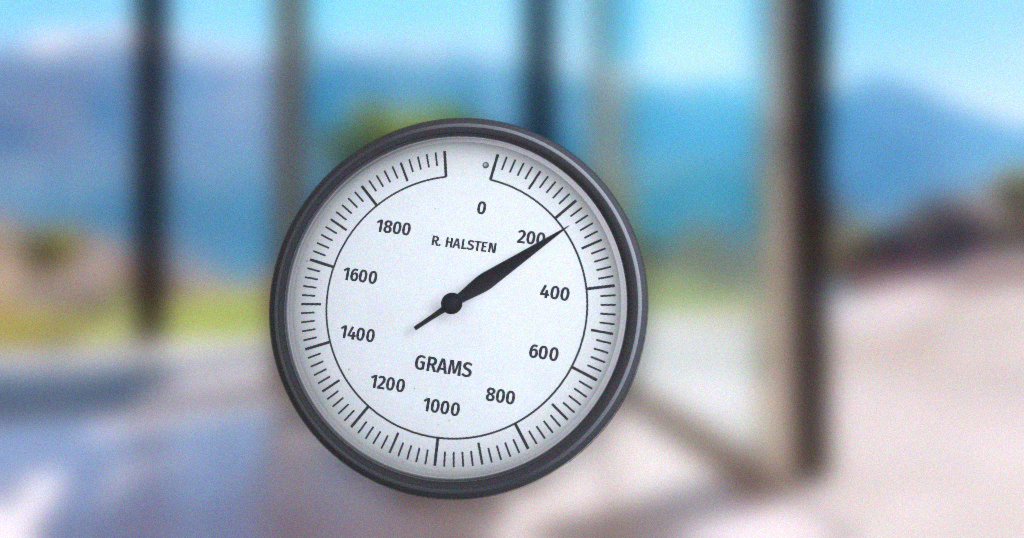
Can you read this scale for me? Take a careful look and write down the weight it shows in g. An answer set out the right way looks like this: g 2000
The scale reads g 240
